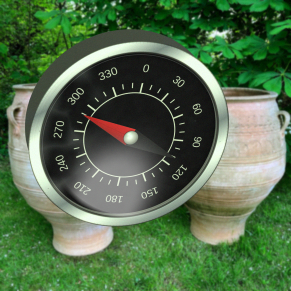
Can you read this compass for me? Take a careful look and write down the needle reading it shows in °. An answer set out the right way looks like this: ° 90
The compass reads ° 290
